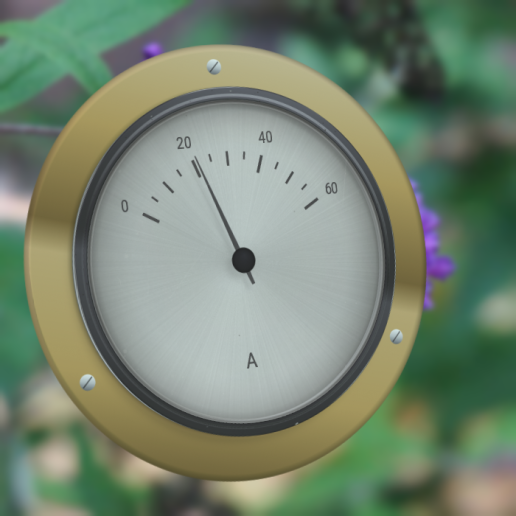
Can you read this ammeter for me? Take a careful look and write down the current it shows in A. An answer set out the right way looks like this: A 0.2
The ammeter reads A 20
